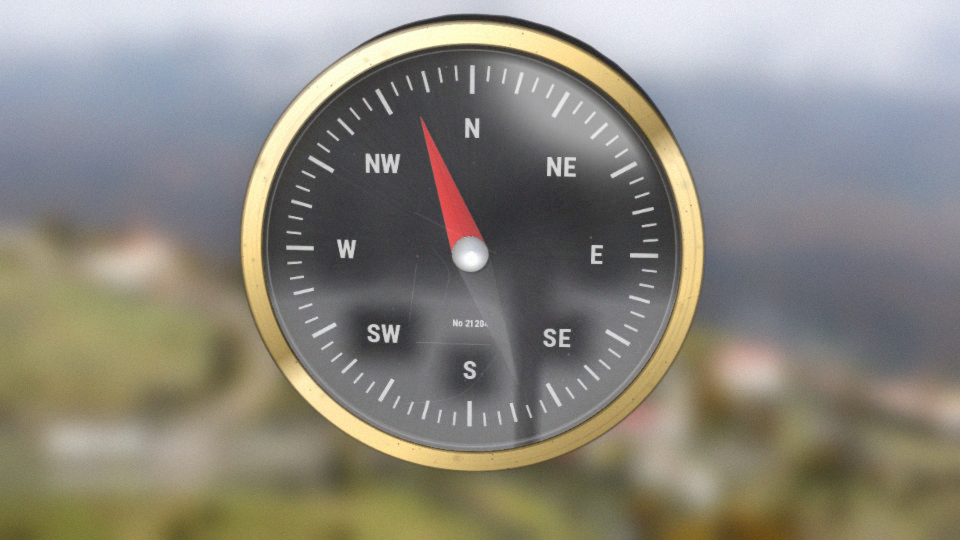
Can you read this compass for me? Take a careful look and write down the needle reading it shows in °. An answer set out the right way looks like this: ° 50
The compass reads ° 340
